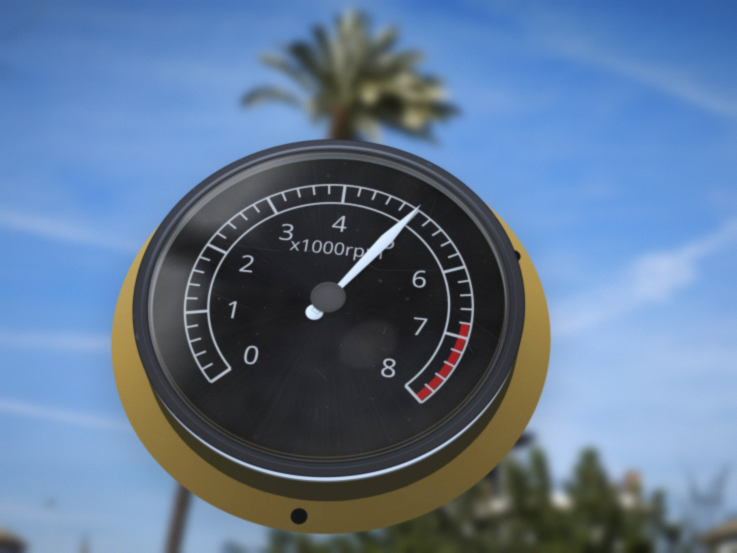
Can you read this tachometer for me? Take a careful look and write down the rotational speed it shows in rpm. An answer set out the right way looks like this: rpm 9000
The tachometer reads rpm 5000
